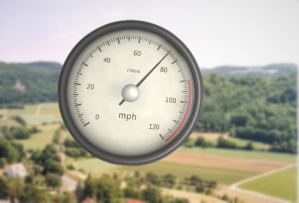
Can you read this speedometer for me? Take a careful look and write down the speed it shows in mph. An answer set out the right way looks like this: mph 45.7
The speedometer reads mph 75
